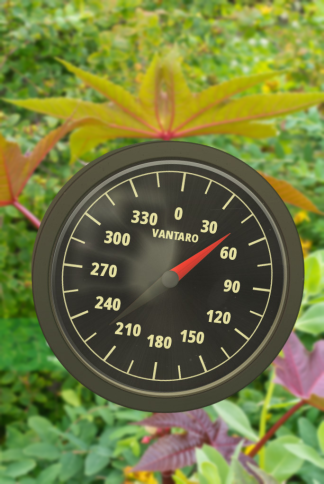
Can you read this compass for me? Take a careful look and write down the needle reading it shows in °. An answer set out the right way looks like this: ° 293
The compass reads ° 45
